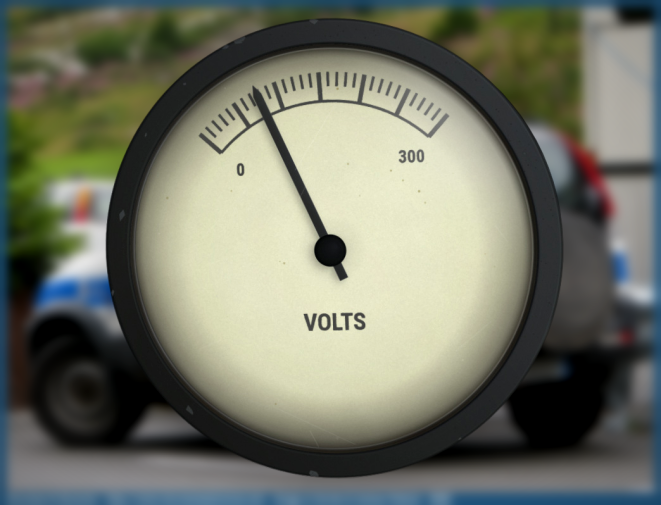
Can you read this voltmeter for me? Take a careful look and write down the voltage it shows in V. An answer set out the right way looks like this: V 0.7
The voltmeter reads V 80
